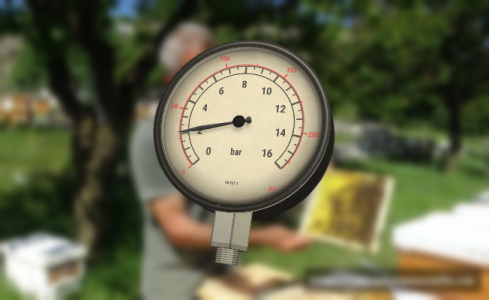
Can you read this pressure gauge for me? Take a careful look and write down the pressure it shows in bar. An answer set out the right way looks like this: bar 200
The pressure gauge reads bar 2
